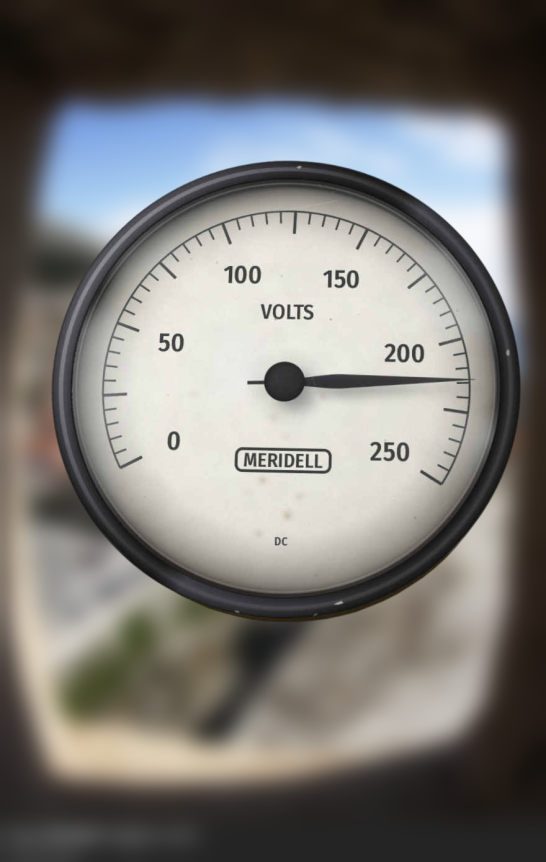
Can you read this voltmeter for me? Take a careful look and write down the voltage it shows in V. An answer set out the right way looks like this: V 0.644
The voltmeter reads V 215
